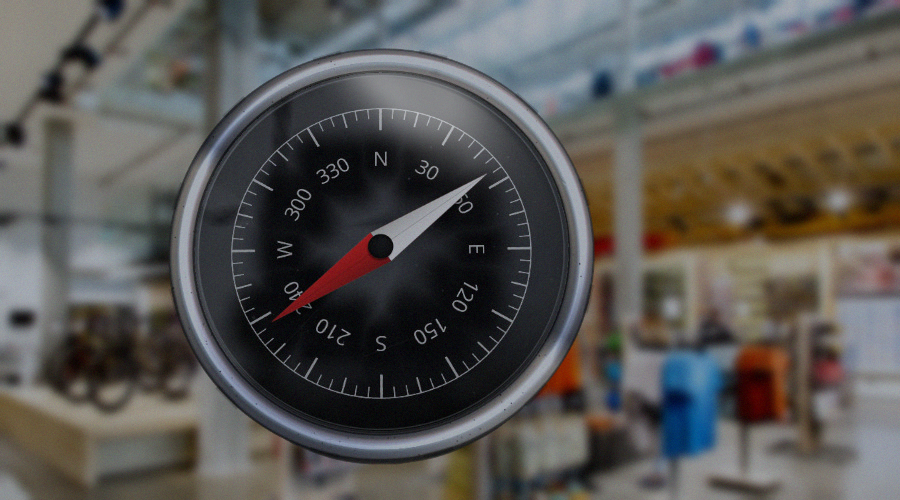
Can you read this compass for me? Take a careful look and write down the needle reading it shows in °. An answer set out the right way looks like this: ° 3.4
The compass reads ° 235
